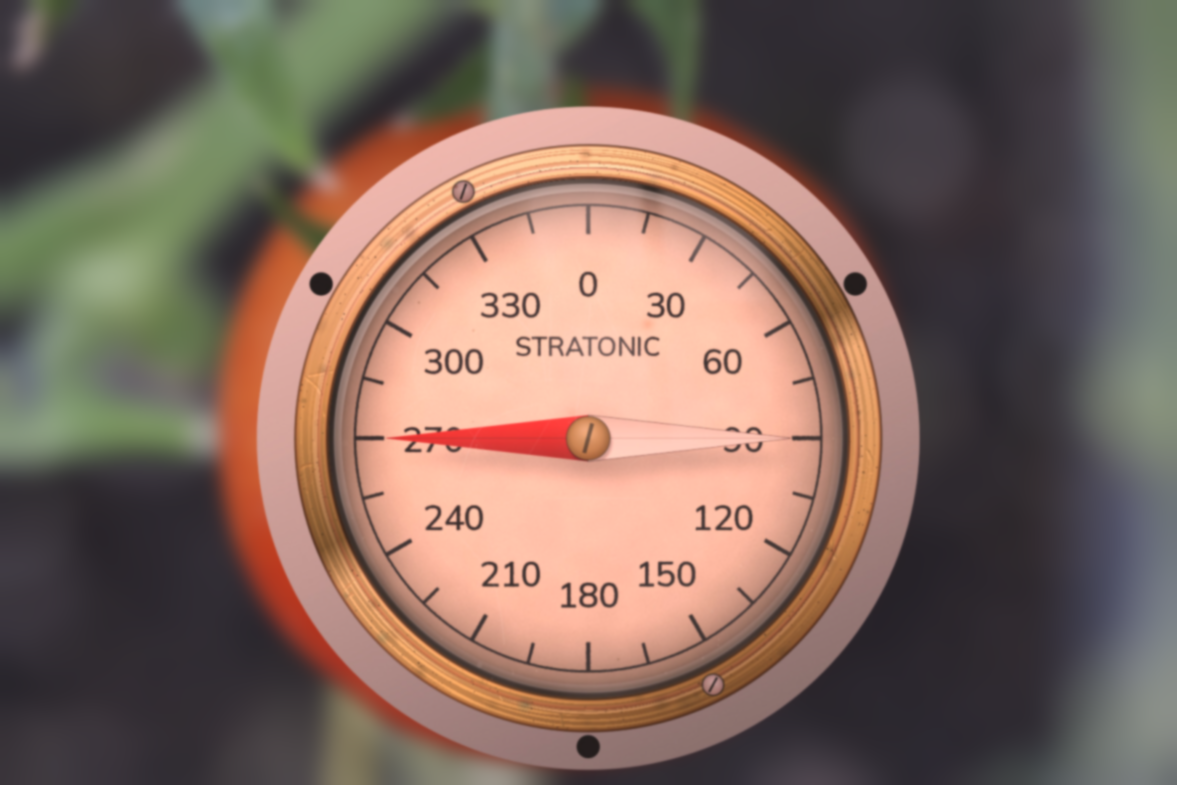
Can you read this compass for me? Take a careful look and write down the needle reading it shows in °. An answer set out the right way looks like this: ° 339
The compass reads ° 270
